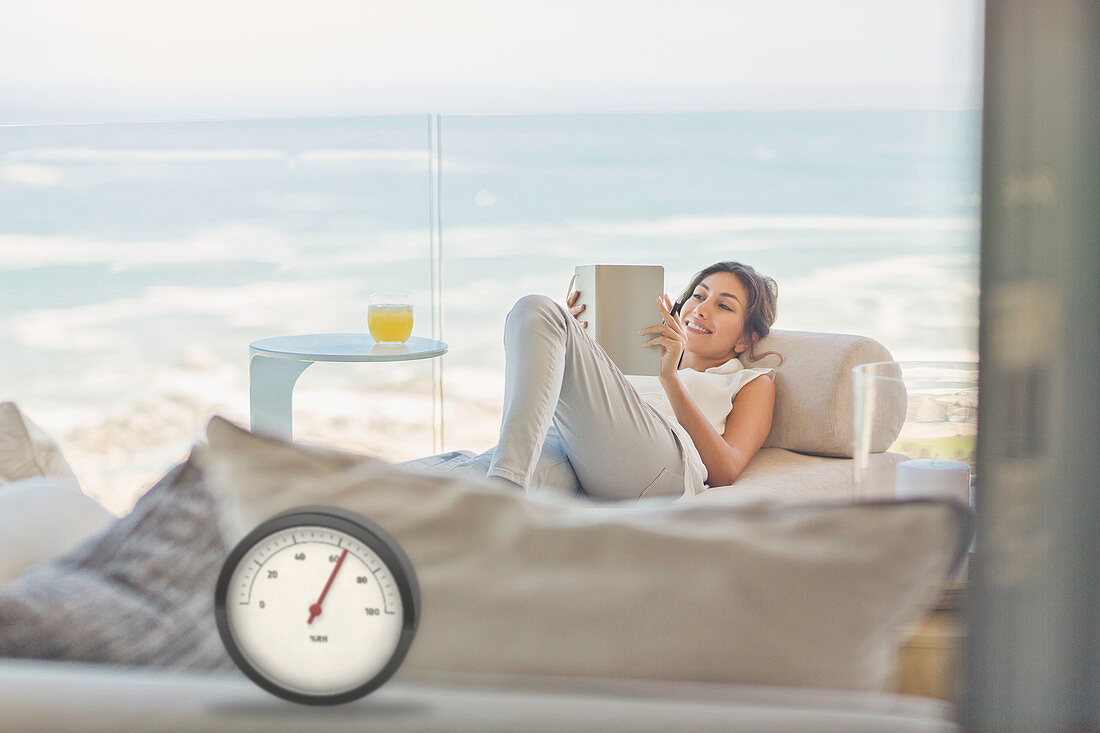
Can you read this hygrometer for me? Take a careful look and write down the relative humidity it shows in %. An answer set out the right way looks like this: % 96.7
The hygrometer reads % 64
